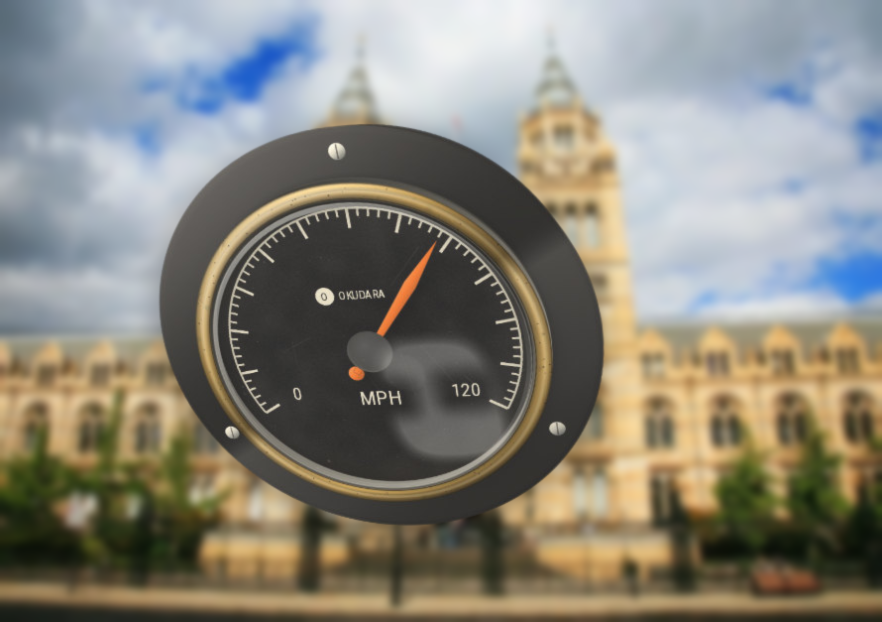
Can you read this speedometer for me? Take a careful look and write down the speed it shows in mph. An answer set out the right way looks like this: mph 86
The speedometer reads mph 78
